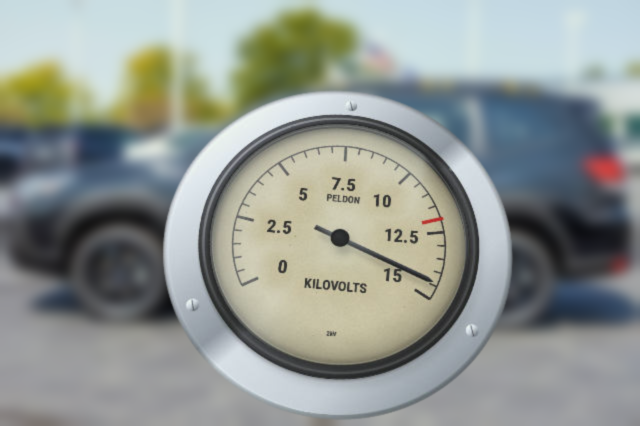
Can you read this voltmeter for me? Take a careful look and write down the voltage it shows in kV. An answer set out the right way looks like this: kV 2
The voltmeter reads kV 14.5
